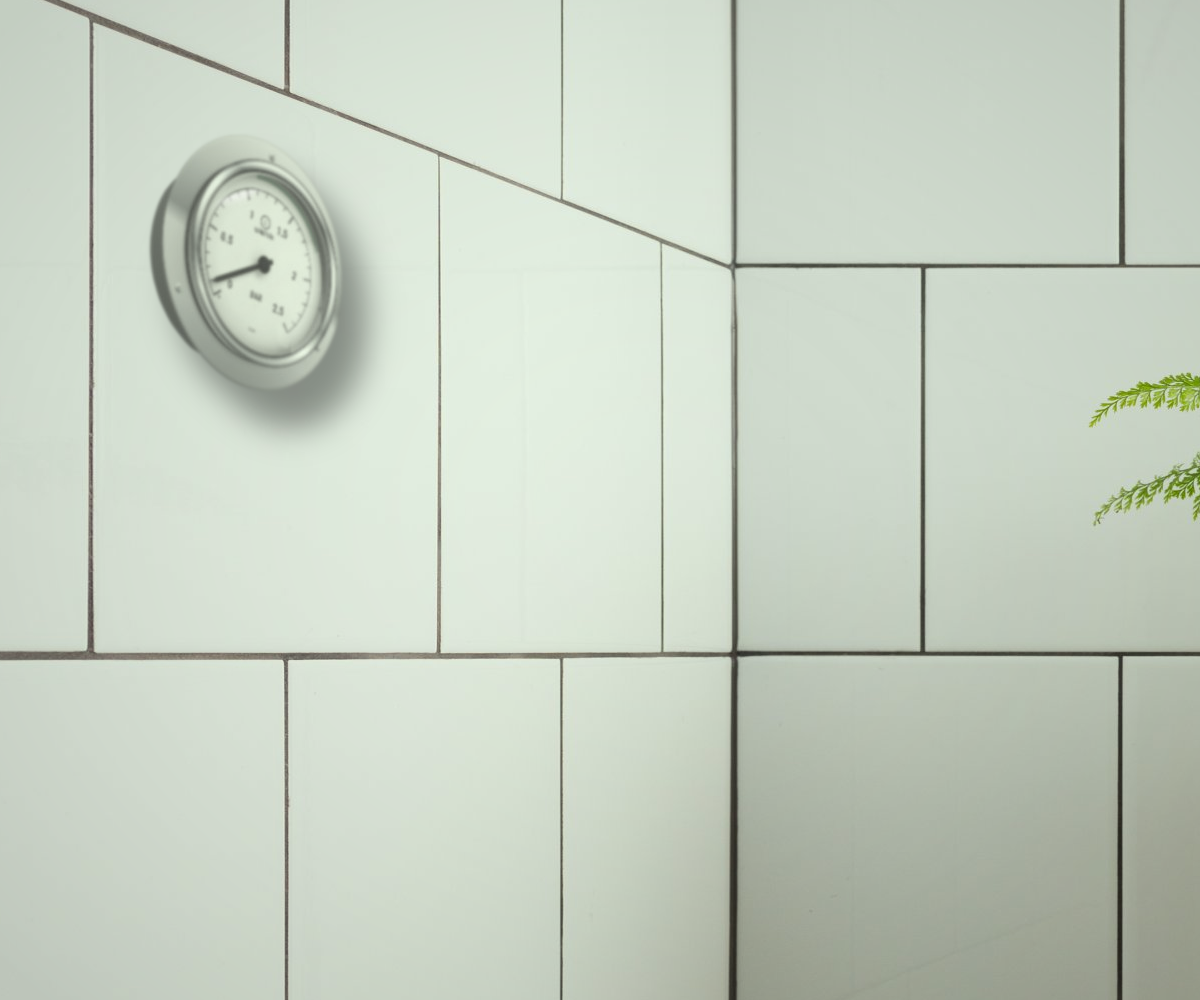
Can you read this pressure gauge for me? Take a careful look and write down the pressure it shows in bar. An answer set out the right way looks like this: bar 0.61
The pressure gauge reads bar 0.1
